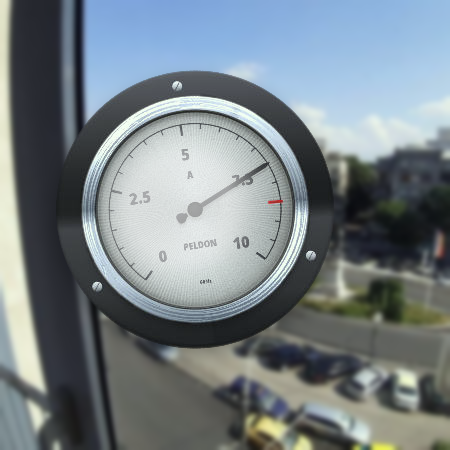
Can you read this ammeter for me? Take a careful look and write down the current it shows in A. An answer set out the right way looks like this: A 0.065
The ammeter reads A 7.5
